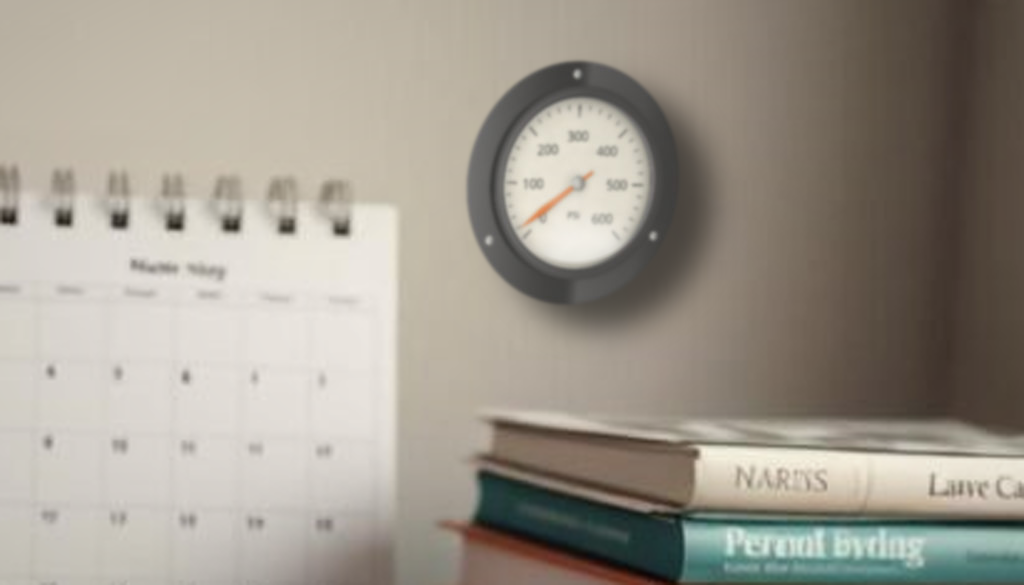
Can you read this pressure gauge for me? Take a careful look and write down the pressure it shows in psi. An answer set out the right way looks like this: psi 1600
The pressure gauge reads psi 20
